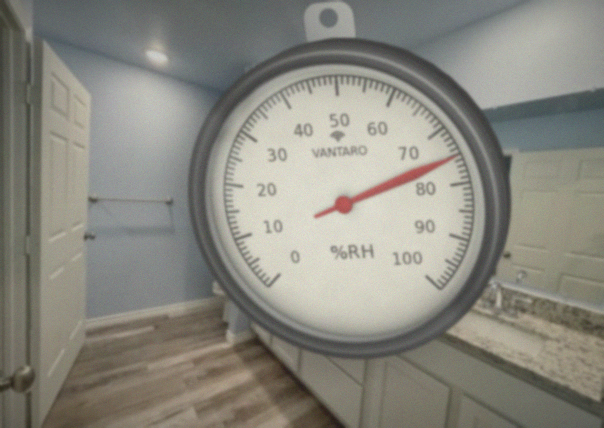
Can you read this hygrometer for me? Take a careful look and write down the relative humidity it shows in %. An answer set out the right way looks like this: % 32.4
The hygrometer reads % 75
